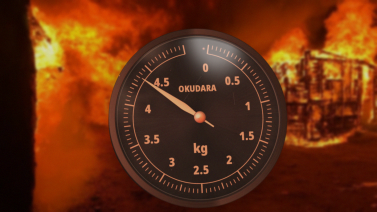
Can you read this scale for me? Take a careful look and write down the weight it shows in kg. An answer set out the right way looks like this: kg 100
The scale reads kg 4.35
